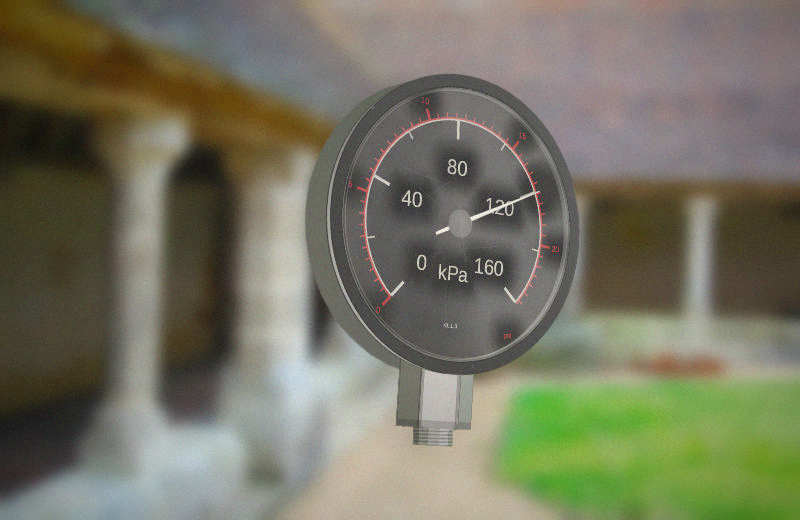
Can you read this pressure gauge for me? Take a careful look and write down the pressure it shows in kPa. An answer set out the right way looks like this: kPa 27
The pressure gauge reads kPa 120
